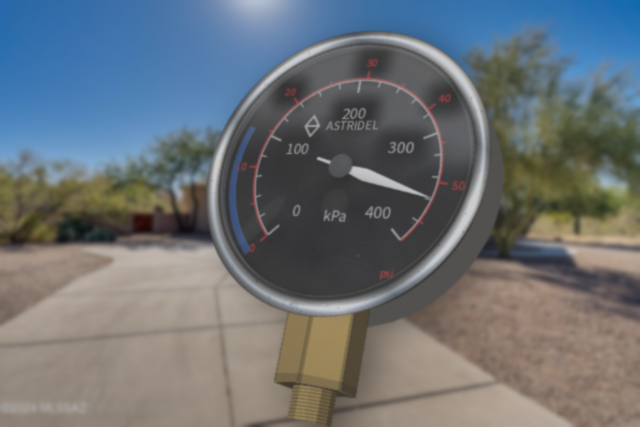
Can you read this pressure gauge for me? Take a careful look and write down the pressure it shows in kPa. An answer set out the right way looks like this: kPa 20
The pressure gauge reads kPa 360
